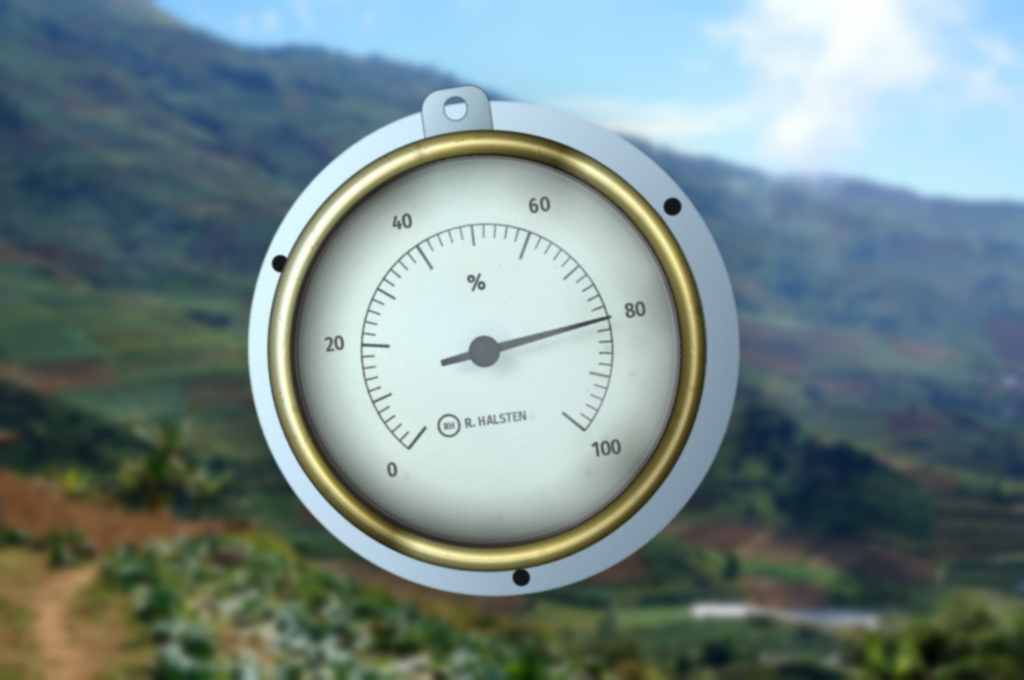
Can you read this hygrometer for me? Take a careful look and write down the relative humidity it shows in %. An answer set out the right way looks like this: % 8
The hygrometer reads % 80
